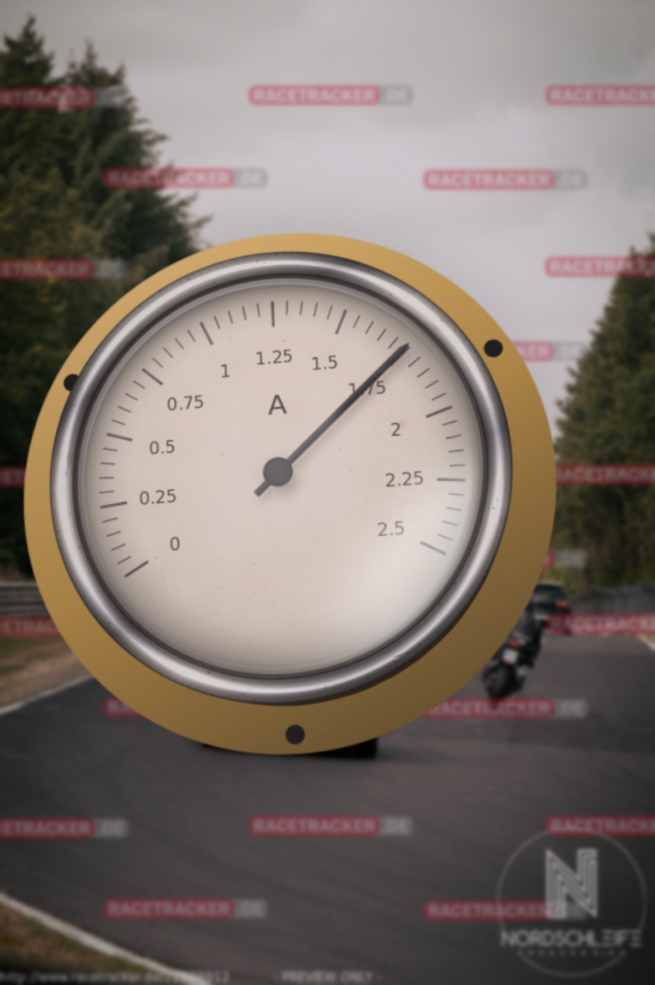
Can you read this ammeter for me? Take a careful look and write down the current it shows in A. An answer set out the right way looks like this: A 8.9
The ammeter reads A 1.75
